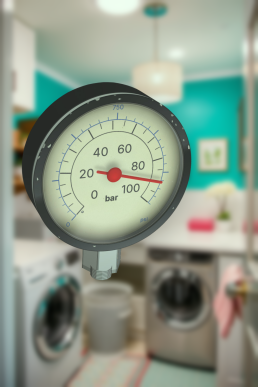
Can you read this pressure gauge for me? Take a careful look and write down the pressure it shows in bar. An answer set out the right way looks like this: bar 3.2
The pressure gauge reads bar 90
